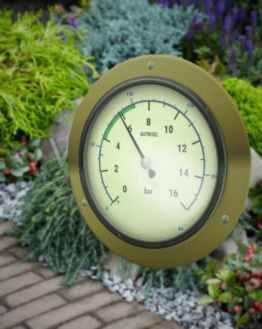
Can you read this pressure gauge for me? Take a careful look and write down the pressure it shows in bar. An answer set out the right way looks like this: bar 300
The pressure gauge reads bar 6
